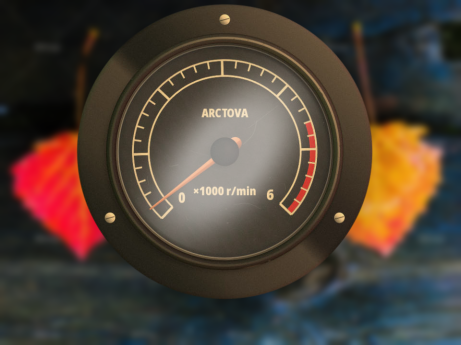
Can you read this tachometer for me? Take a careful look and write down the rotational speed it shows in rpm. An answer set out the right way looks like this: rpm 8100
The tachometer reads rpm 200
